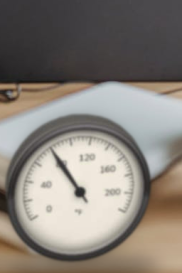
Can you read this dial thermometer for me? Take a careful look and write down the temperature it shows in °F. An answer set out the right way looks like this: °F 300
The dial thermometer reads °F 80
